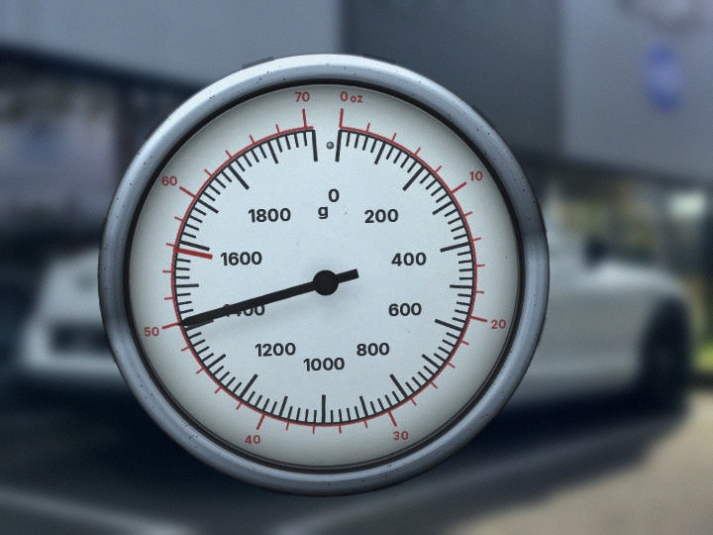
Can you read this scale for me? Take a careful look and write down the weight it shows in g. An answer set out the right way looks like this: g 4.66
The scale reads g 1420
